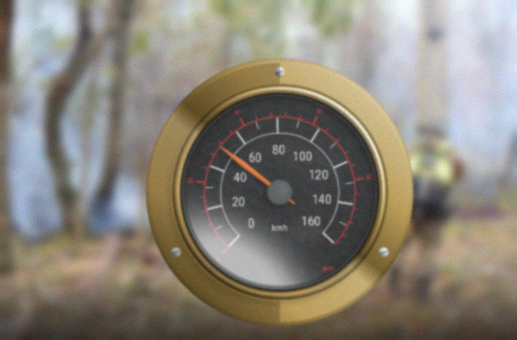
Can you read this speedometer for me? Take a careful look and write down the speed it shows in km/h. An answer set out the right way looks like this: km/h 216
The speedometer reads km/h 50
